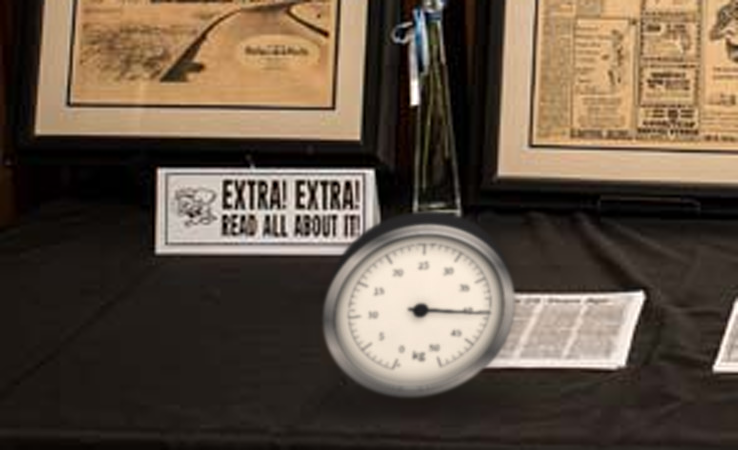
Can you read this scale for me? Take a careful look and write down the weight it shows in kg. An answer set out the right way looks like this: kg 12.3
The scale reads kg 40
